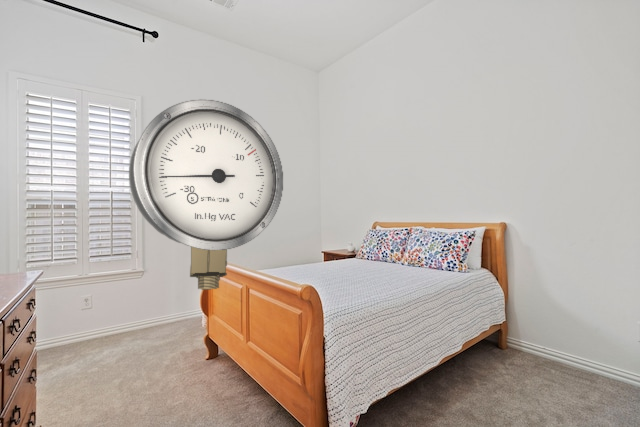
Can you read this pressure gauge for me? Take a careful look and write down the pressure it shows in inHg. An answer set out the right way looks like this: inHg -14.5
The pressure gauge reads inHg -27.5
